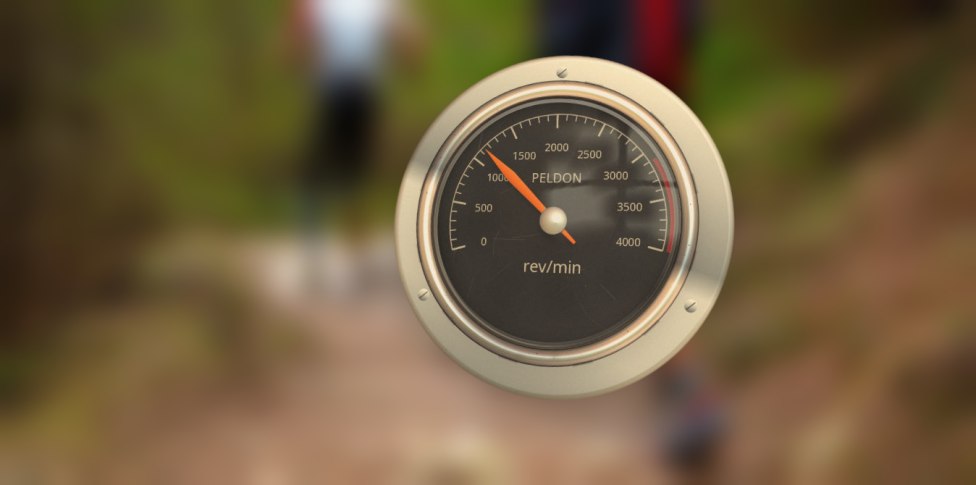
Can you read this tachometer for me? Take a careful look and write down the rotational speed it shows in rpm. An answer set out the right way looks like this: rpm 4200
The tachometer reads rpm 1150
